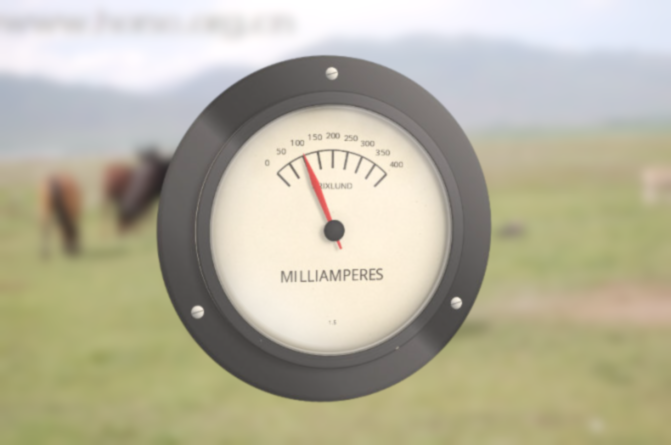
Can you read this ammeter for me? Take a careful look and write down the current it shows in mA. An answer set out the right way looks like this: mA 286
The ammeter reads mA 100
